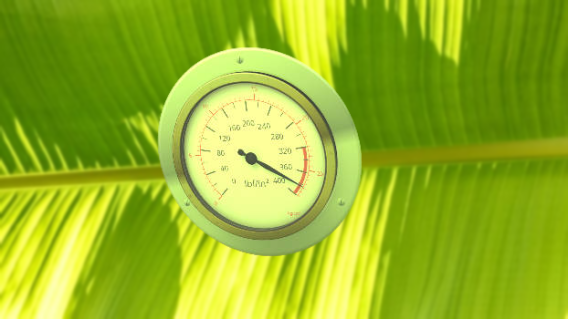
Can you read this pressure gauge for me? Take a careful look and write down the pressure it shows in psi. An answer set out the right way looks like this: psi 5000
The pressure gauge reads psi 380
